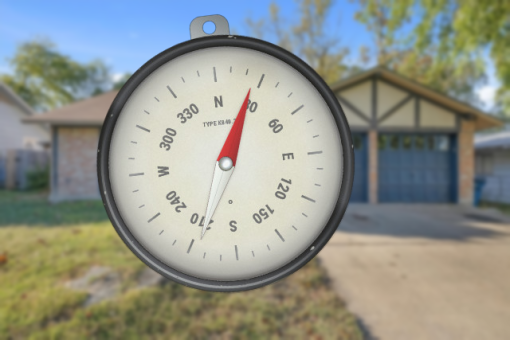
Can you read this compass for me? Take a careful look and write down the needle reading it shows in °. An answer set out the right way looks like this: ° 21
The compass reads ° 25
